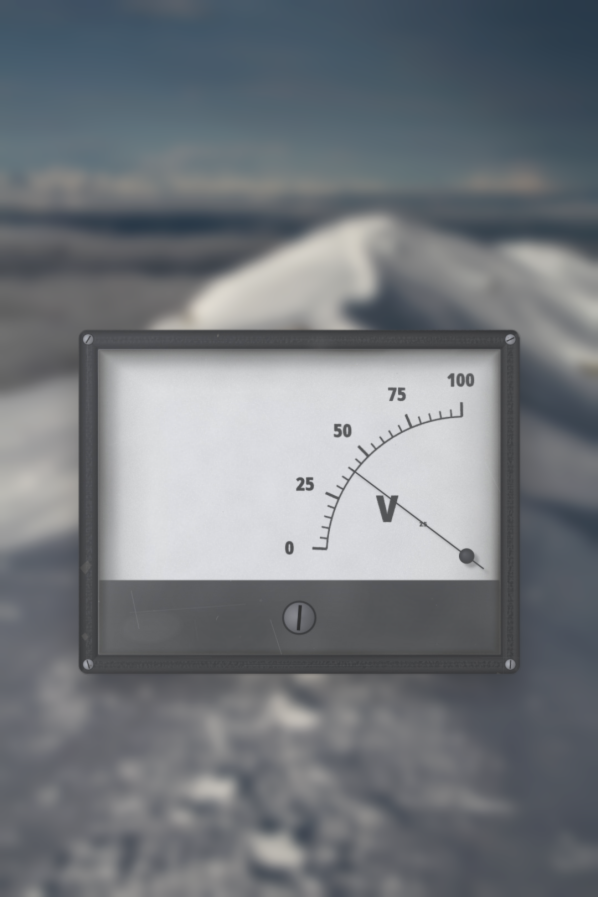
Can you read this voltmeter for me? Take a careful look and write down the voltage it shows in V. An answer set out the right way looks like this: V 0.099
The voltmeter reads V 40
